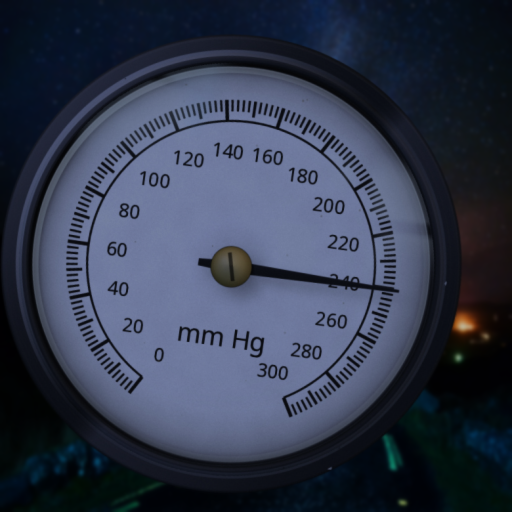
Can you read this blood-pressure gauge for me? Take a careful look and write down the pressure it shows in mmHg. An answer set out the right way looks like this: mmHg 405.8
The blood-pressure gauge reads mmHg 240
